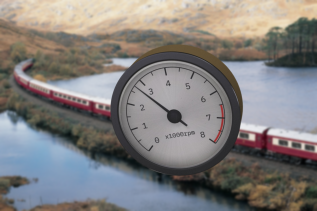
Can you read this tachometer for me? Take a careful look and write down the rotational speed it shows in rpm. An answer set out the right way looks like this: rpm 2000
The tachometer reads rpm 2750
